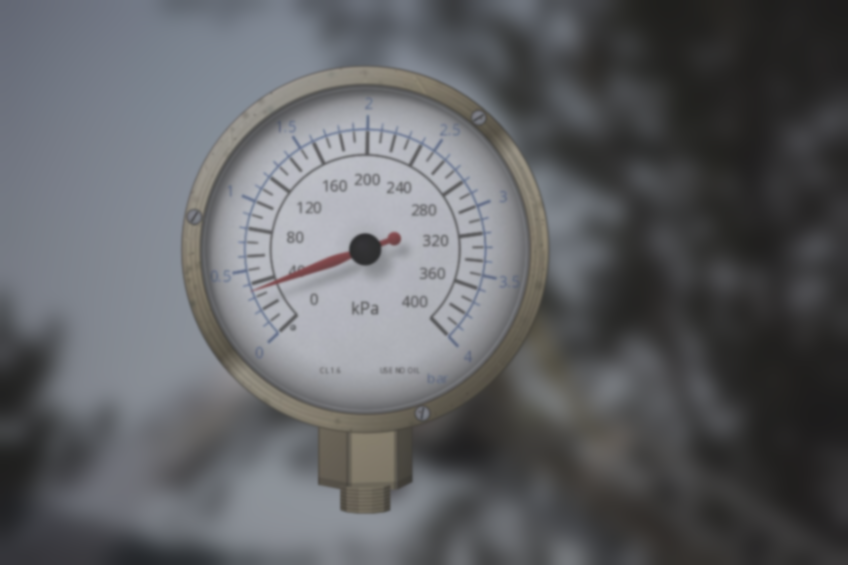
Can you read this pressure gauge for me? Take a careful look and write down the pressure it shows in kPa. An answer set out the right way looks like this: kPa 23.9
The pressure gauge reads kPa 35
